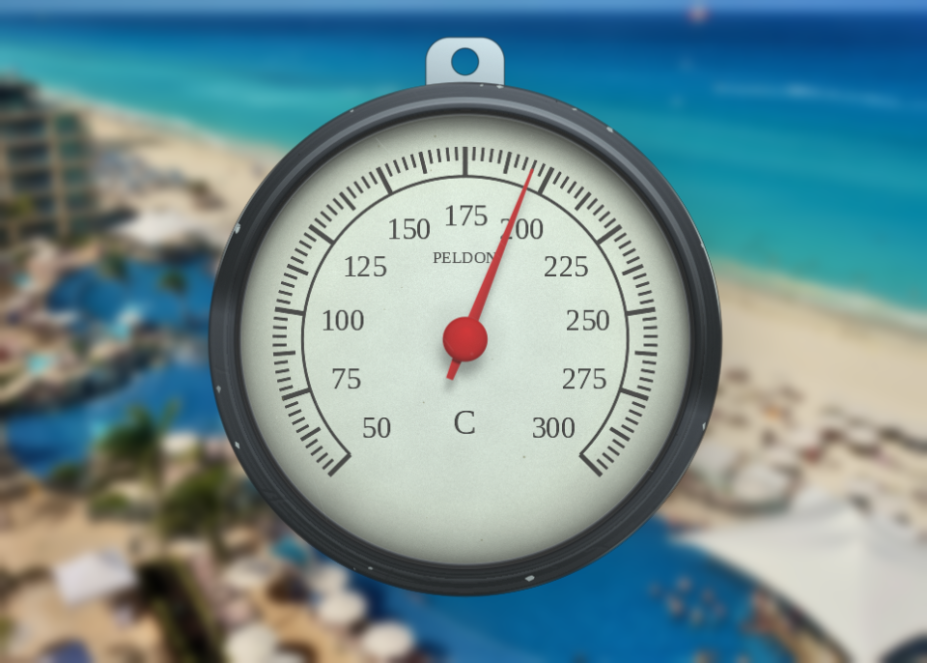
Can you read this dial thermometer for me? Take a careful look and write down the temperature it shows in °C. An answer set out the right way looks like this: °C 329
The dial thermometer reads °C 195
